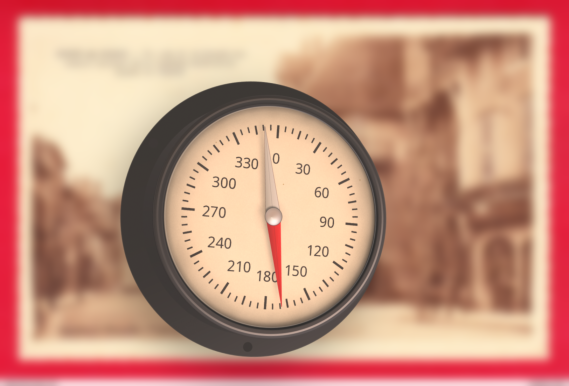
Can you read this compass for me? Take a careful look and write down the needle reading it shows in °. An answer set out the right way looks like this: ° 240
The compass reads ° 170
